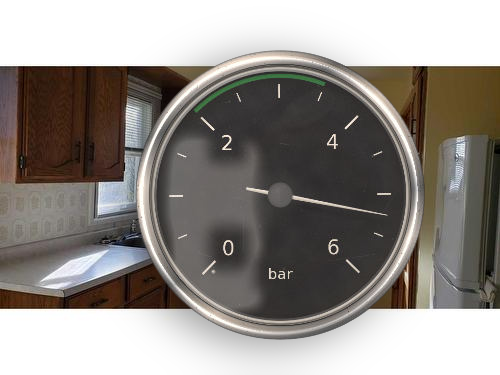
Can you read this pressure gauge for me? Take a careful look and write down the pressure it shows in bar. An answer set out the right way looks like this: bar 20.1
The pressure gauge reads bar 5.25
